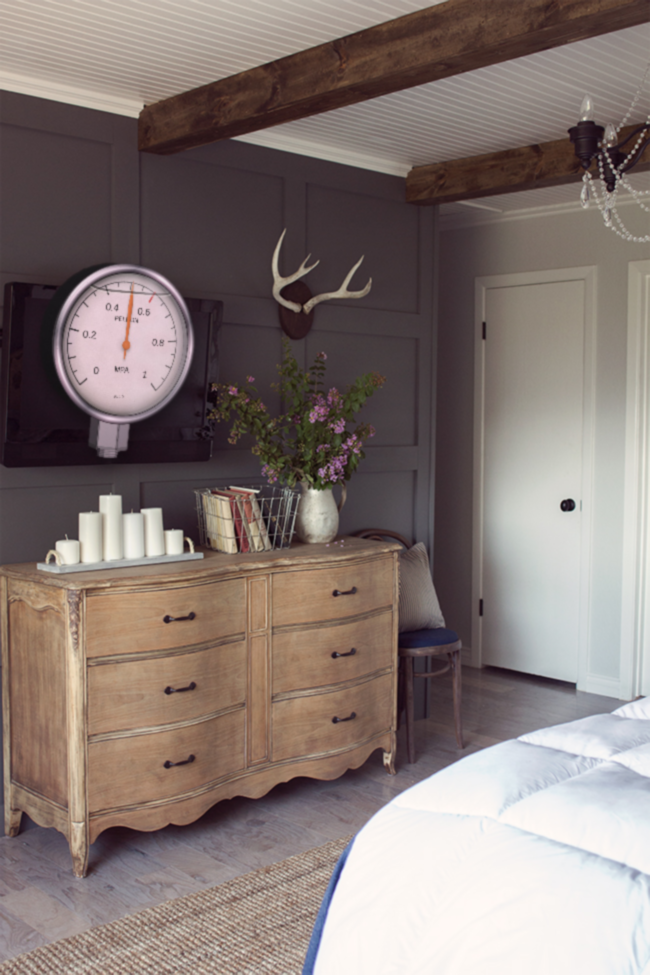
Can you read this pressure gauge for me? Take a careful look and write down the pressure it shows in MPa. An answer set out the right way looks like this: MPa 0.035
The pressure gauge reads MPa 0.5
